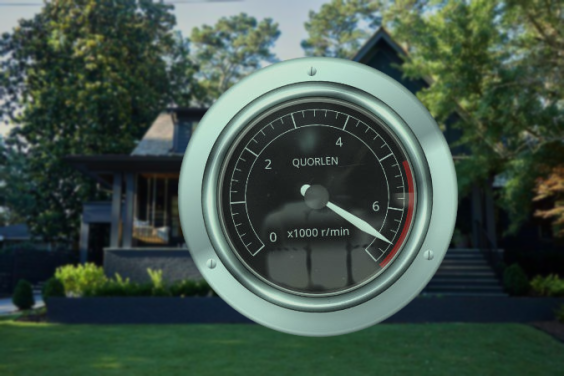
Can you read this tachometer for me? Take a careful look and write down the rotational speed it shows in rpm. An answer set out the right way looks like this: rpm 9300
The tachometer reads rpm 6600
